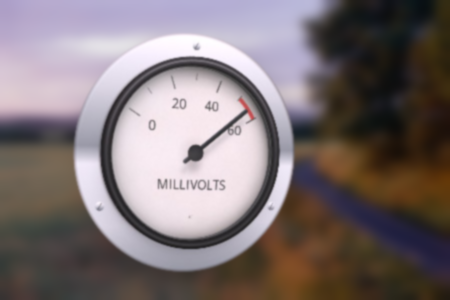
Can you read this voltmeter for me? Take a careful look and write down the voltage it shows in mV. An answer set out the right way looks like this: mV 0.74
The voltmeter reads mV 55
